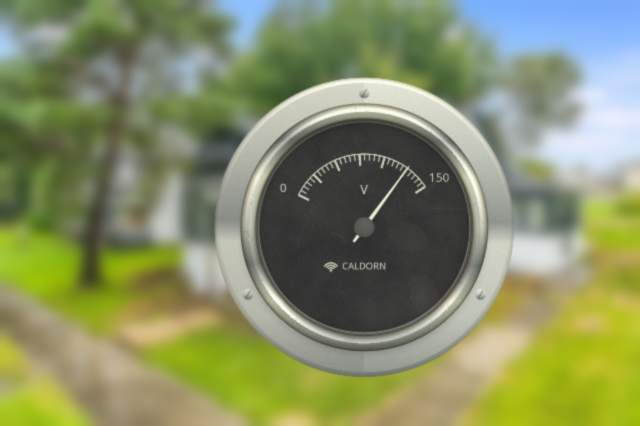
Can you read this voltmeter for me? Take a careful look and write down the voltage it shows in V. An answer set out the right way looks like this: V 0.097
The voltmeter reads V 125
